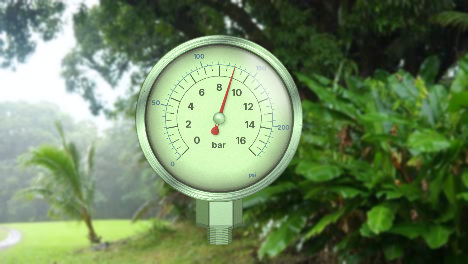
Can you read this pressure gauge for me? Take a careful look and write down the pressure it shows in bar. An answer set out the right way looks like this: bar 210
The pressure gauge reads bar 9
